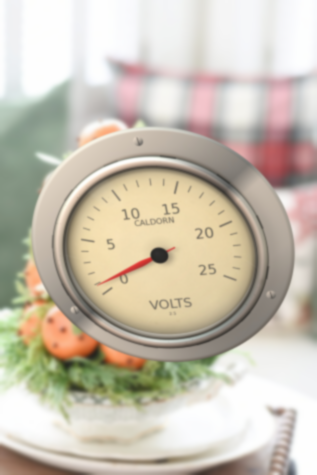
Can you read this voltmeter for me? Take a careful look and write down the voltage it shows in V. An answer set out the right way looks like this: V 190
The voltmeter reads V 1
